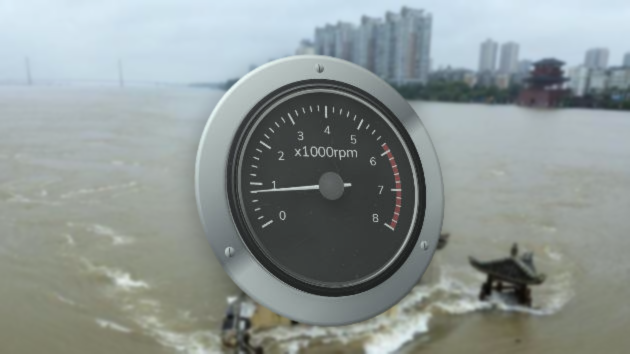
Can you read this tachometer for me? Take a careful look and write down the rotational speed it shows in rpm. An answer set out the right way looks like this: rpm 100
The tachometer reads rpm 800
